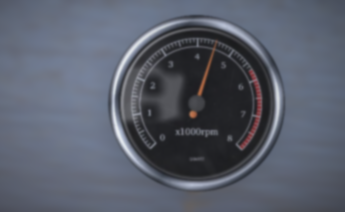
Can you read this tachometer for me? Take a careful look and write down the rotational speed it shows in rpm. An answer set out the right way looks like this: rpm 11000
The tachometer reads rpm 4500
